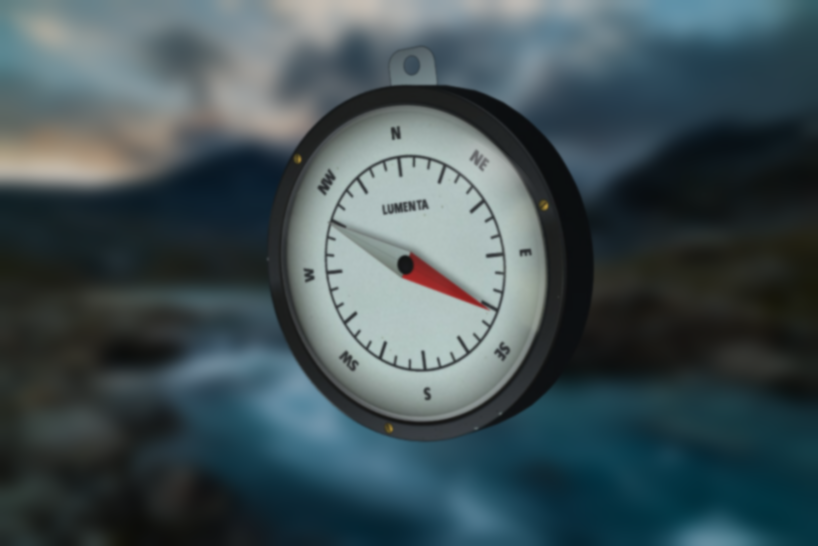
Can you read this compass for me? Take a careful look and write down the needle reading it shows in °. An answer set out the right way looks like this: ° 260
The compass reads ° 120
